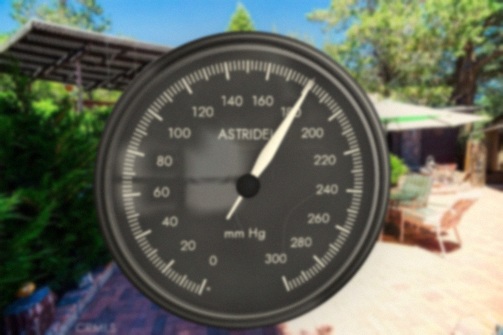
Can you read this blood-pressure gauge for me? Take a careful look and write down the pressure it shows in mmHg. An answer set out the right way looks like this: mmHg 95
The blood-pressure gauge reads mmHg 180
